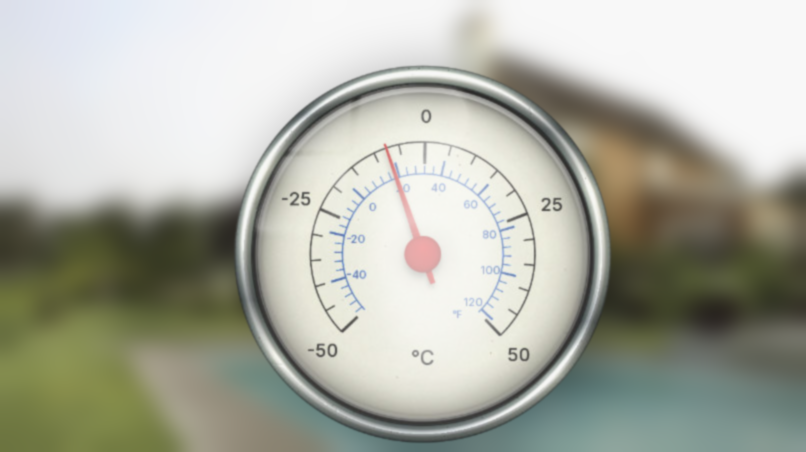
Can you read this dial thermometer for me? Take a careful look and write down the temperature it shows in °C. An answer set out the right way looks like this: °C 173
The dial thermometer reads °C -7.5
